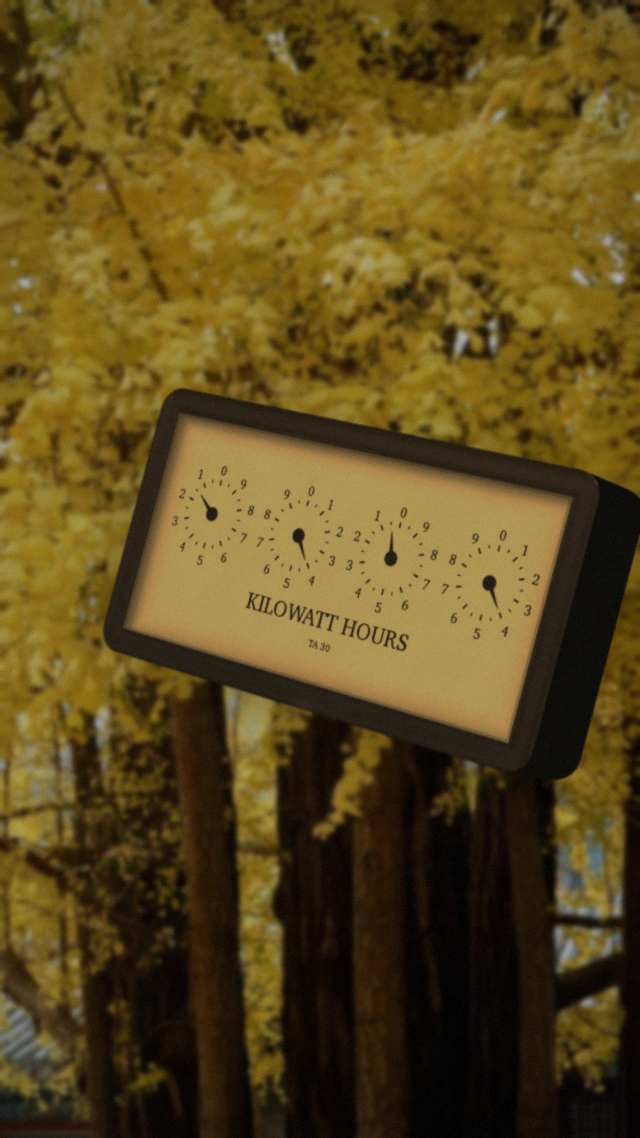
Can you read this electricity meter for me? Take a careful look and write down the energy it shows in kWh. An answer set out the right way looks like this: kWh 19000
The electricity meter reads kWh 1404
